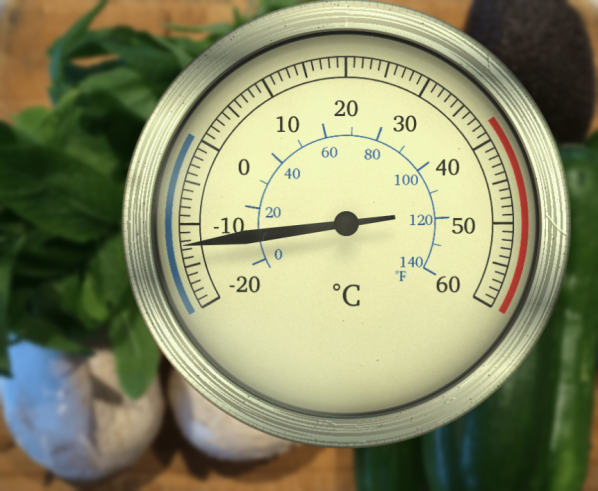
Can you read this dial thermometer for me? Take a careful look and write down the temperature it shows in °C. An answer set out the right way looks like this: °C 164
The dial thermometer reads °C -12.5
